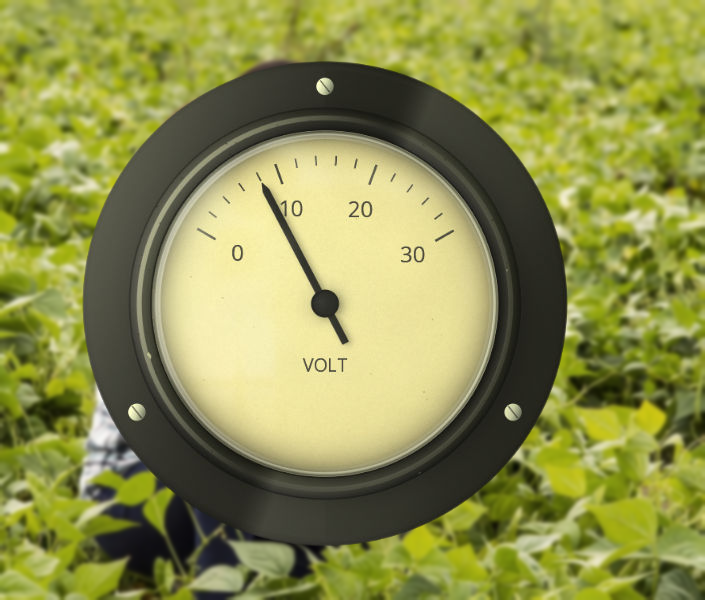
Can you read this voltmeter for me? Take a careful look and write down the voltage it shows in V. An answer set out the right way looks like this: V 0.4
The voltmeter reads V 8
